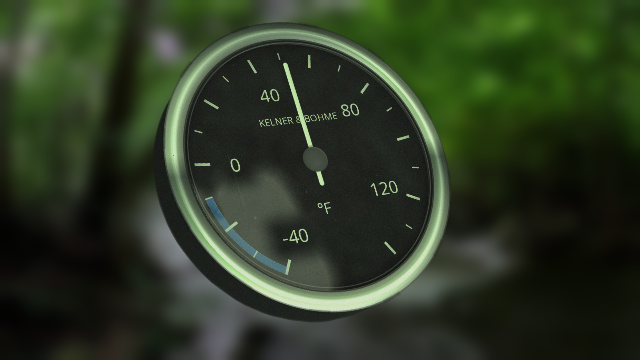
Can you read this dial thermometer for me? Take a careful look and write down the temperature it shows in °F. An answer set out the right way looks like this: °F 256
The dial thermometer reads °F 50
